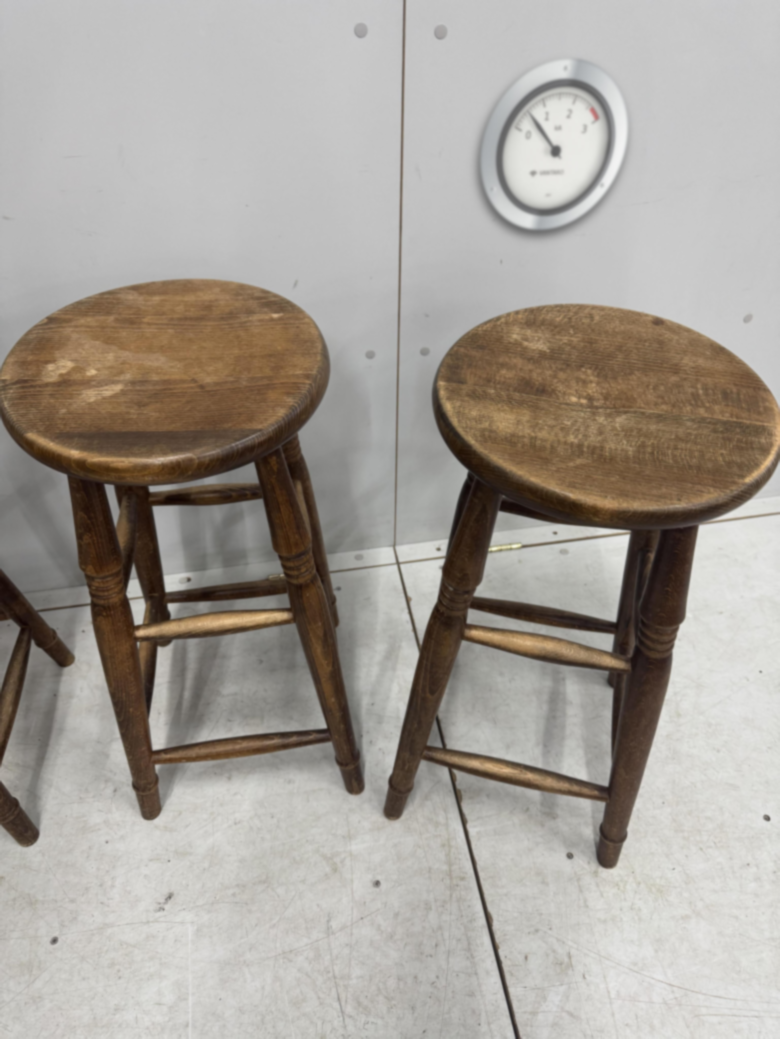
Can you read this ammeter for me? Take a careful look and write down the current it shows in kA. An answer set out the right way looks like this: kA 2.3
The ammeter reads kA 0.5
